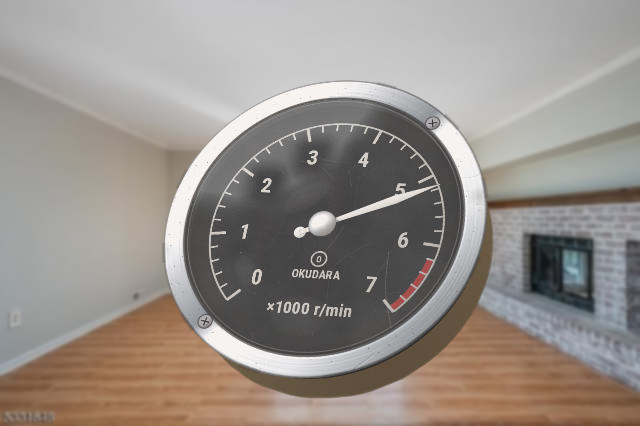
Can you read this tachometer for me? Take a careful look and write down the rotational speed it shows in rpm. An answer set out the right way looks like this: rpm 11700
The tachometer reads rpm 5200
